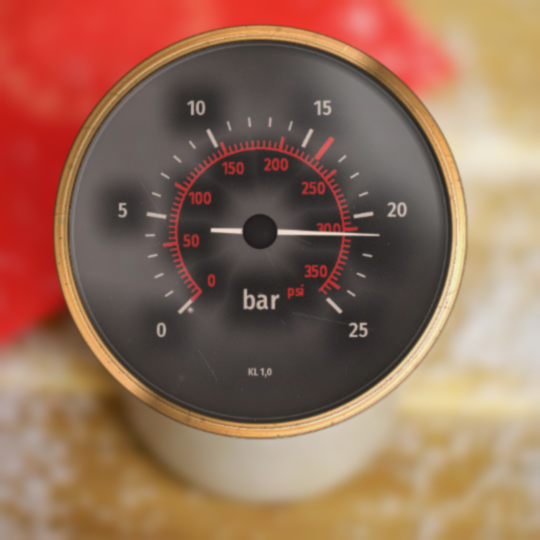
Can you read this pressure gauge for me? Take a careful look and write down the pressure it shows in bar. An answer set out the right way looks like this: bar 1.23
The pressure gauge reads bar 21
